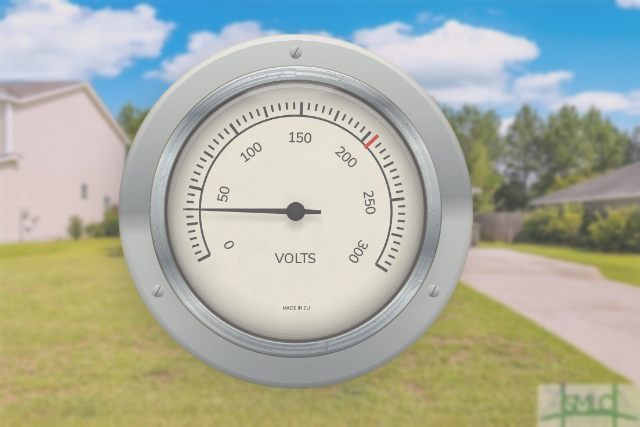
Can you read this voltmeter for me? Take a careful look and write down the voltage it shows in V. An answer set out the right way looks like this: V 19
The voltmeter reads V 35
